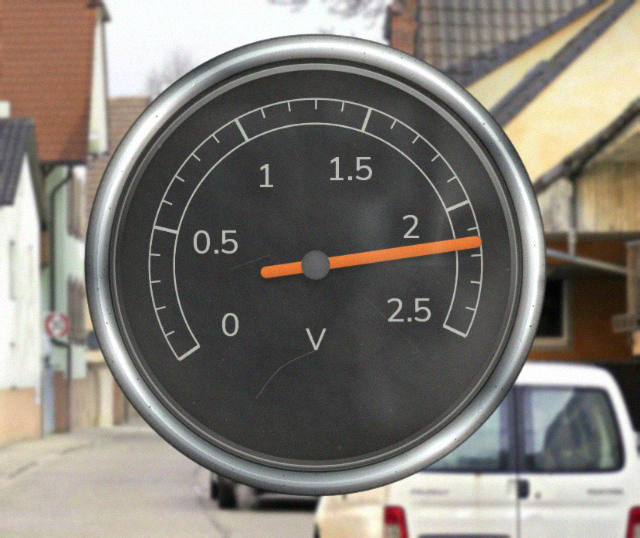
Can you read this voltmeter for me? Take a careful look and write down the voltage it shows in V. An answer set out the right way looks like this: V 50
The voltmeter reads V 2.15
